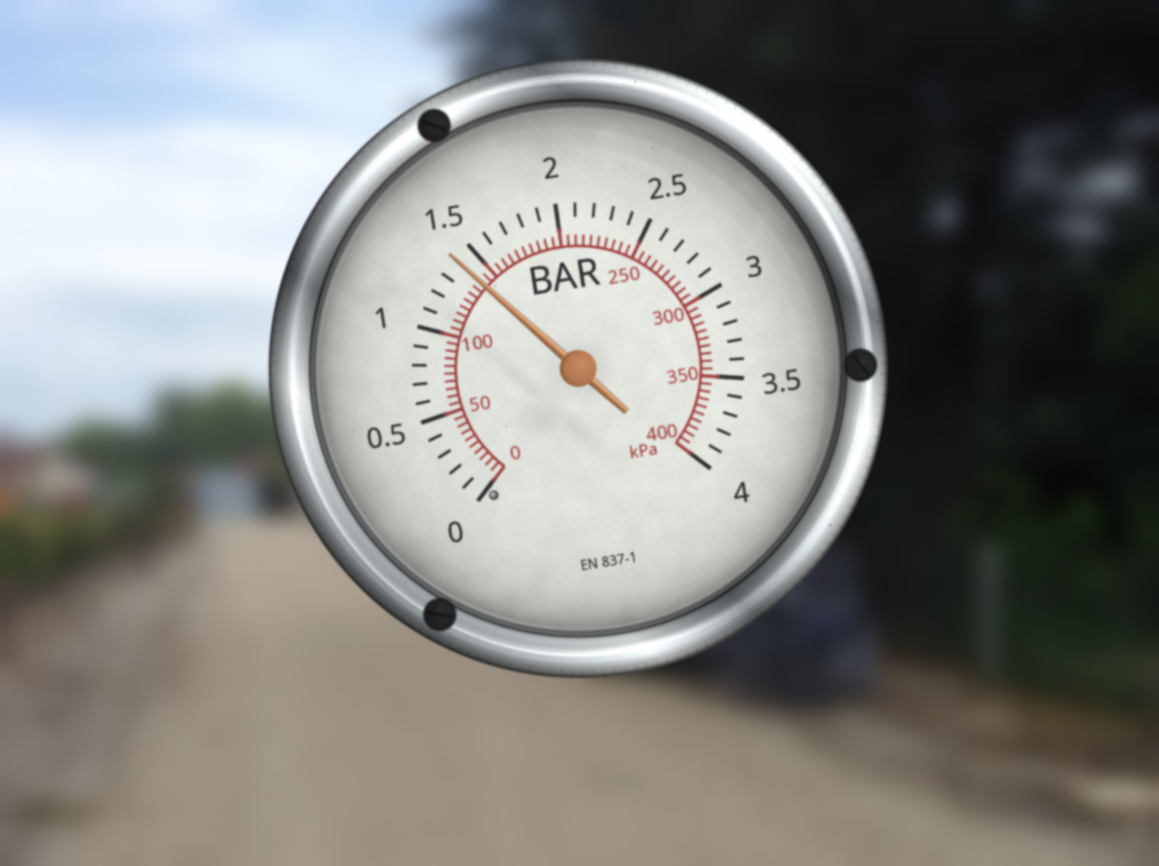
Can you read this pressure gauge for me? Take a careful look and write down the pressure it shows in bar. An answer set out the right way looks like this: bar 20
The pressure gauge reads bar 1.4
